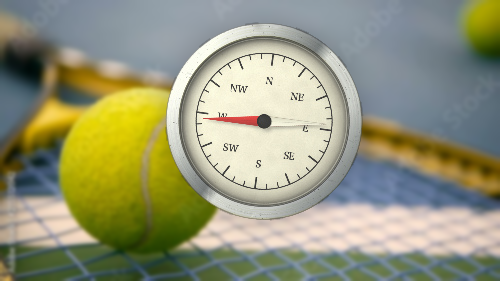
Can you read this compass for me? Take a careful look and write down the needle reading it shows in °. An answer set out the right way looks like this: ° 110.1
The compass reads ° 265
